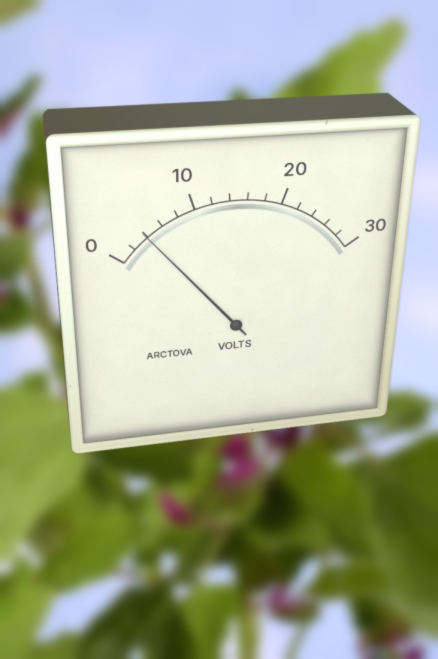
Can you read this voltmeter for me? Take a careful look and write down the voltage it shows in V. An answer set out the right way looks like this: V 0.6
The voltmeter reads V 4
